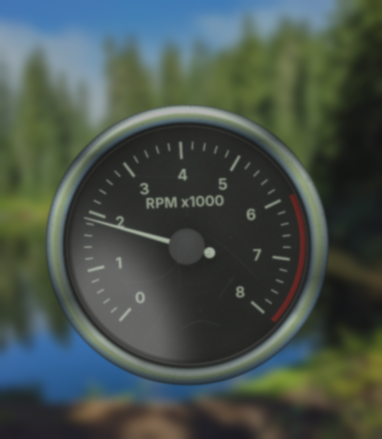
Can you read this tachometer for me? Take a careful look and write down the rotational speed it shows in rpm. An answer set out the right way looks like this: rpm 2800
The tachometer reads rpm 1900
